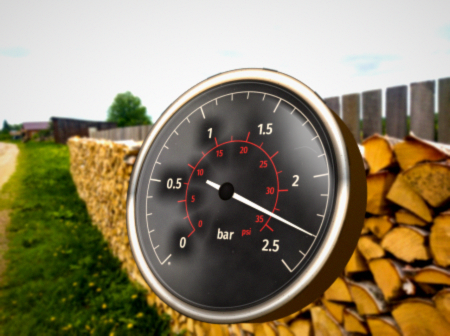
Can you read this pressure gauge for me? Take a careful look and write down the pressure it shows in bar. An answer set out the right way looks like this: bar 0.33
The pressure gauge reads bar 2.3
